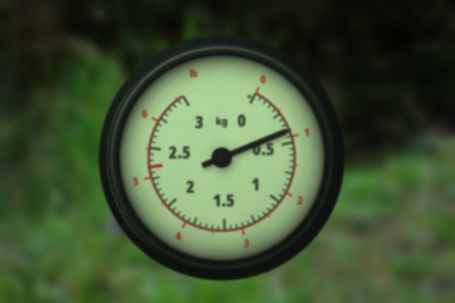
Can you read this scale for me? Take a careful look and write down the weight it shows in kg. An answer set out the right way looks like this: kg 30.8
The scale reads kg 0.4
